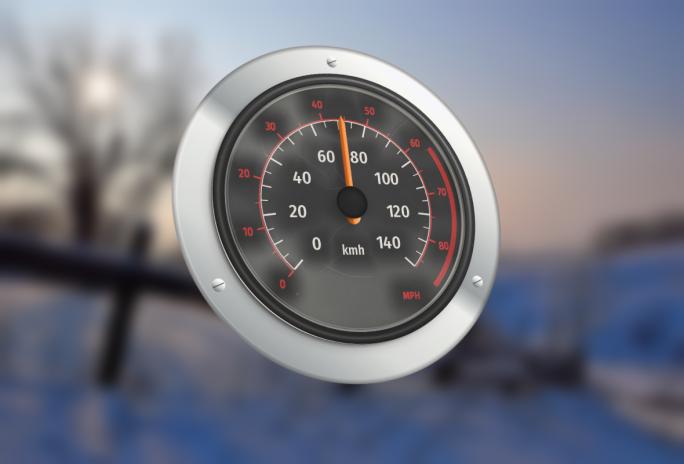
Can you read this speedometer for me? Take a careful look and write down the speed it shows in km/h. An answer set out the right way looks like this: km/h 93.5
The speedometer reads km/h 70
